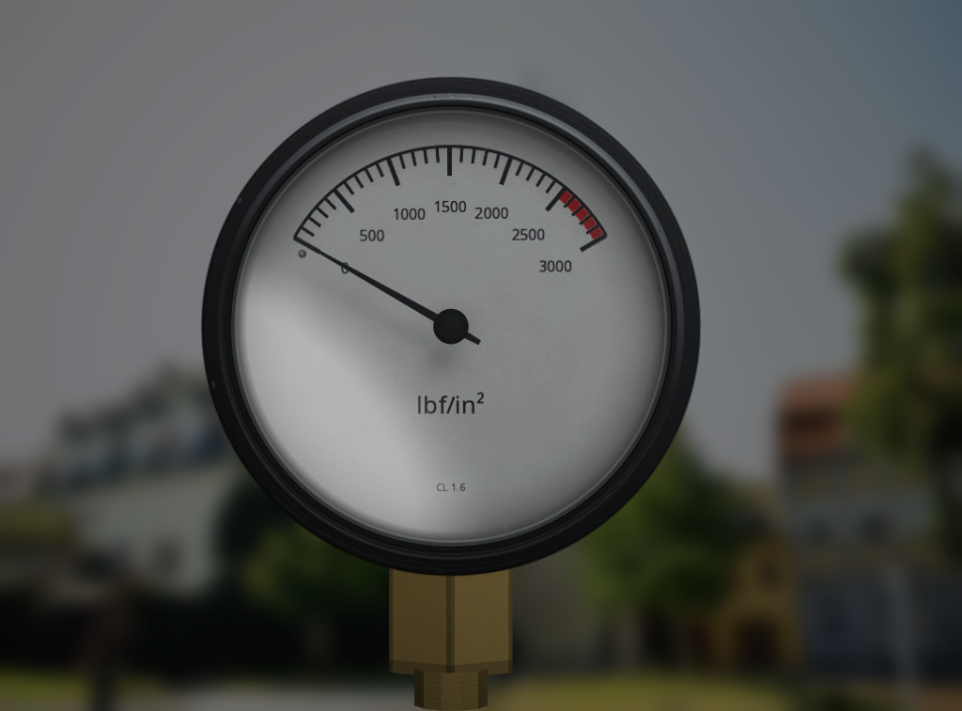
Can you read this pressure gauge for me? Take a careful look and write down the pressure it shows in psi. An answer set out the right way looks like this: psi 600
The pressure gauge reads psi 0
